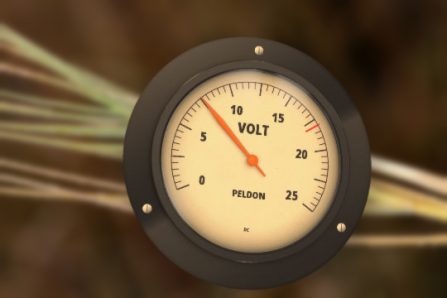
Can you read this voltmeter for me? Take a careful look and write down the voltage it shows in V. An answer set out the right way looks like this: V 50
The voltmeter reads V 7.5
